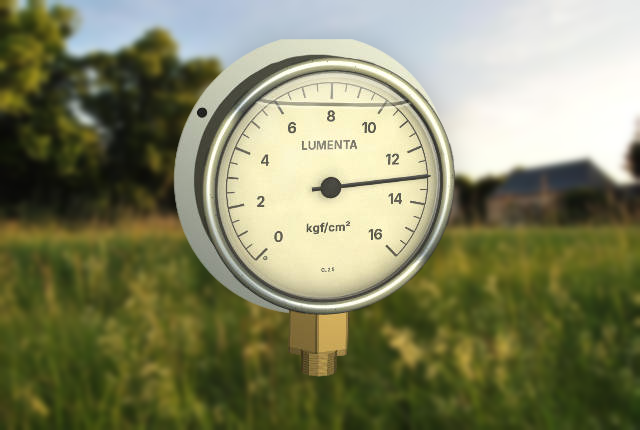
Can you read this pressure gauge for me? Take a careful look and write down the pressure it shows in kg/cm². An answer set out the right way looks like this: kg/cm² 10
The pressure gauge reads kg/cm² 13
